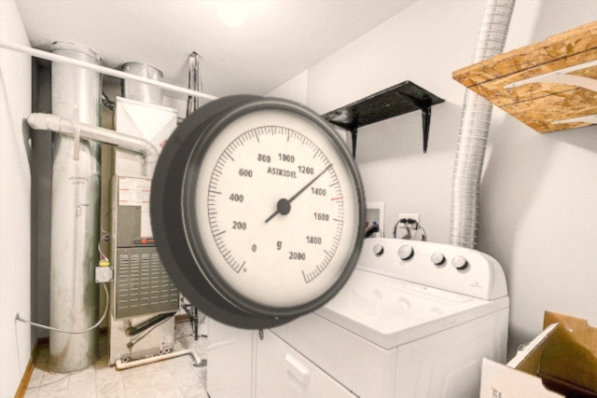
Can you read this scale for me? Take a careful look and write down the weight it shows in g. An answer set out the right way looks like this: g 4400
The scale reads g 1300
